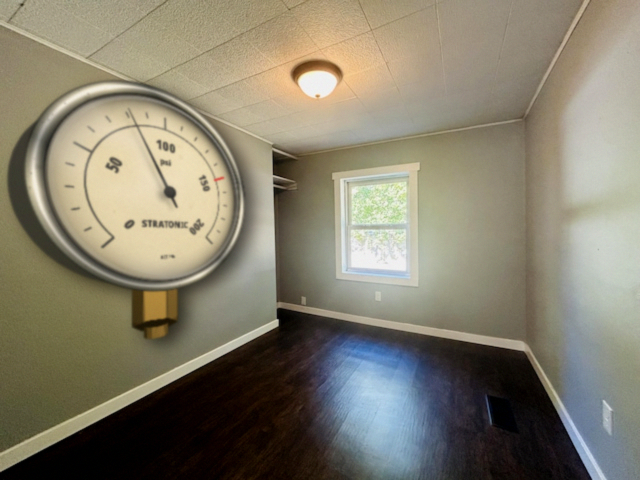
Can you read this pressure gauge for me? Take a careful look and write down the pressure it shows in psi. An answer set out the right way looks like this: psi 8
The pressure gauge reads psi 80
